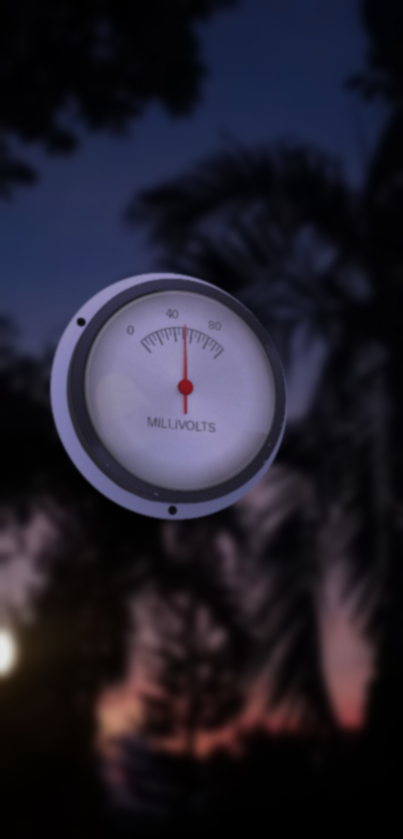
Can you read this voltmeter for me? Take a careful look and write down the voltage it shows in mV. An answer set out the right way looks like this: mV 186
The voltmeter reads mV 50
